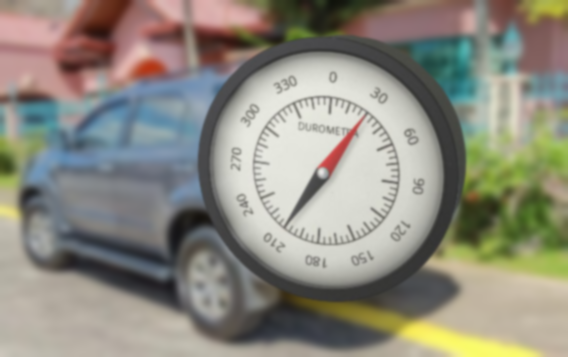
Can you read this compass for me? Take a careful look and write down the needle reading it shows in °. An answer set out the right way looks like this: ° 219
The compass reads ° 30
